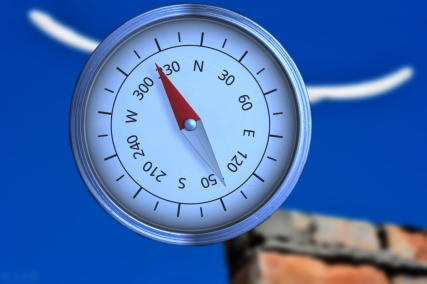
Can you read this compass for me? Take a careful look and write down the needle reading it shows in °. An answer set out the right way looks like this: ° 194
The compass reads ° 322.5
